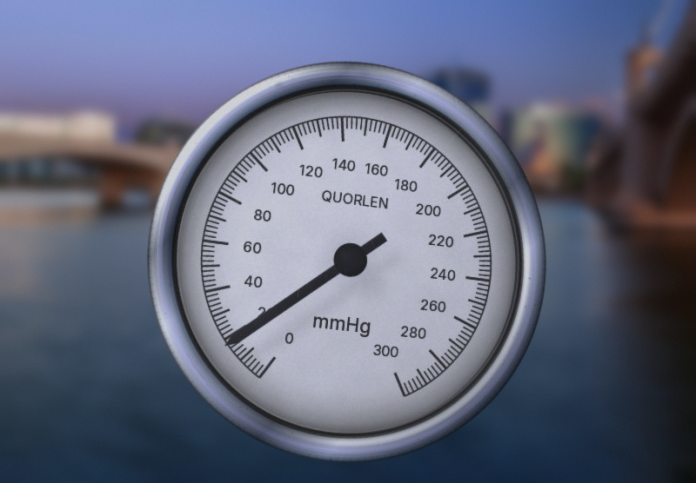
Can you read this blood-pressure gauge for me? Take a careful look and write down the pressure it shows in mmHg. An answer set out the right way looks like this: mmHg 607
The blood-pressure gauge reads mmHg 18
